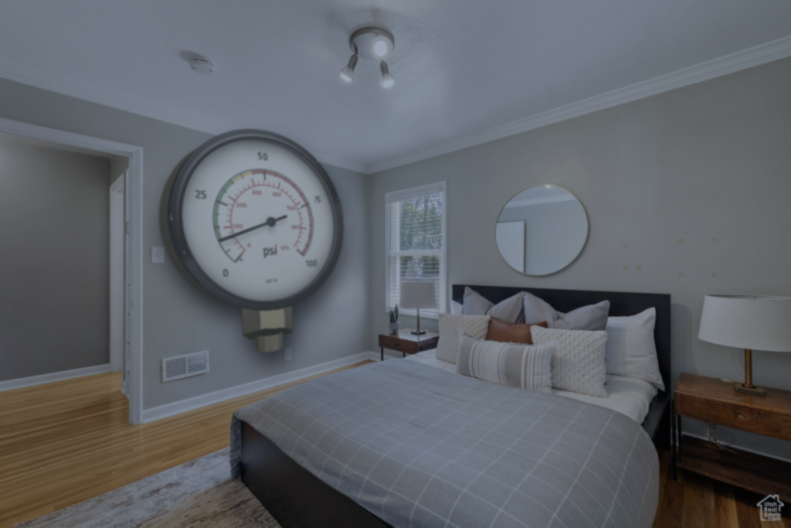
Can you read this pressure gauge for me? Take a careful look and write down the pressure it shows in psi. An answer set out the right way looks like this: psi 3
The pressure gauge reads psi 10
